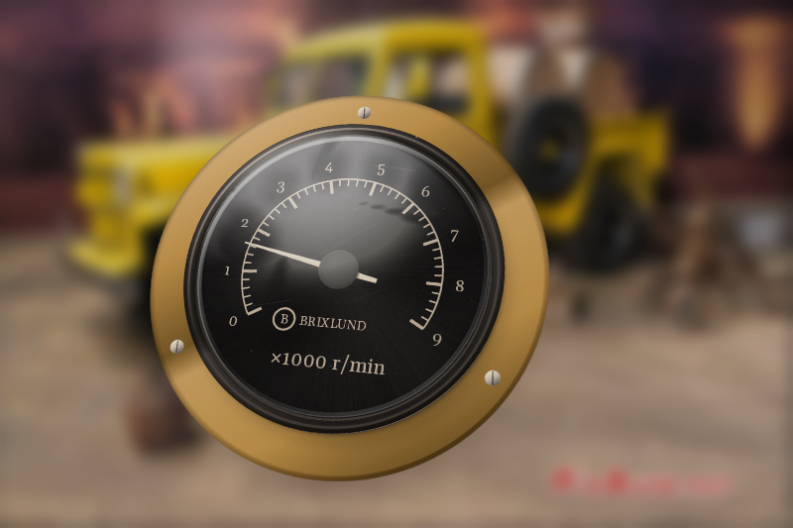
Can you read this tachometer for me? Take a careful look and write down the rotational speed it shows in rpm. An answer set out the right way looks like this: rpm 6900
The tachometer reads rpm 1600
